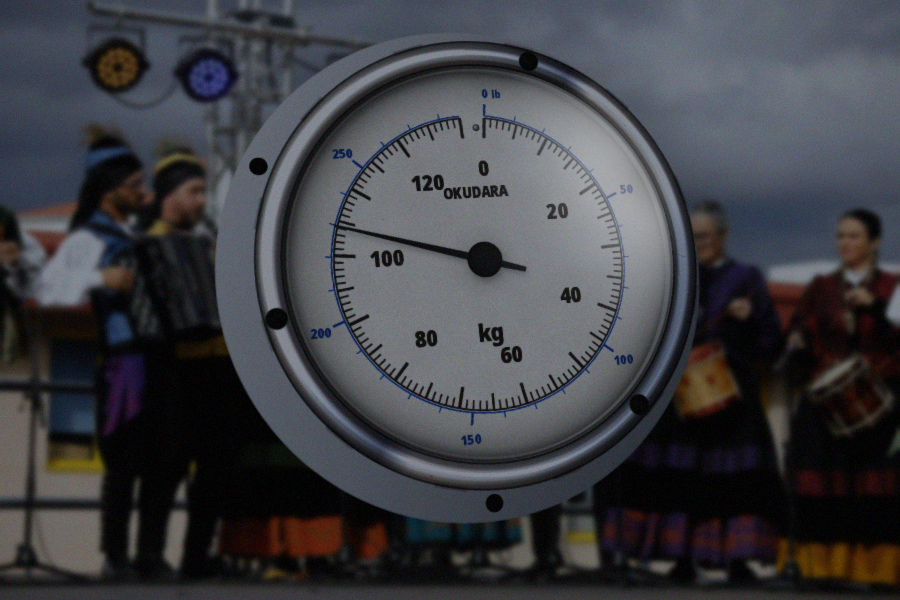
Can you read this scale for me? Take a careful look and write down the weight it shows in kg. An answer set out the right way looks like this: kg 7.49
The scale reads kg 104
